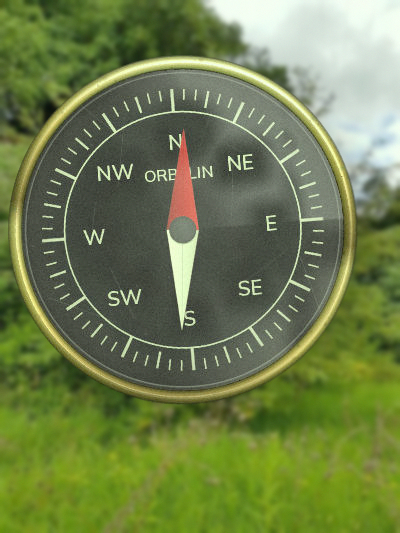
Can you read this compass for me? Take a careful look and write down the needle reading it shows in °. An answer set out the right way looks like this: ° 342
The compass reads ° 5
